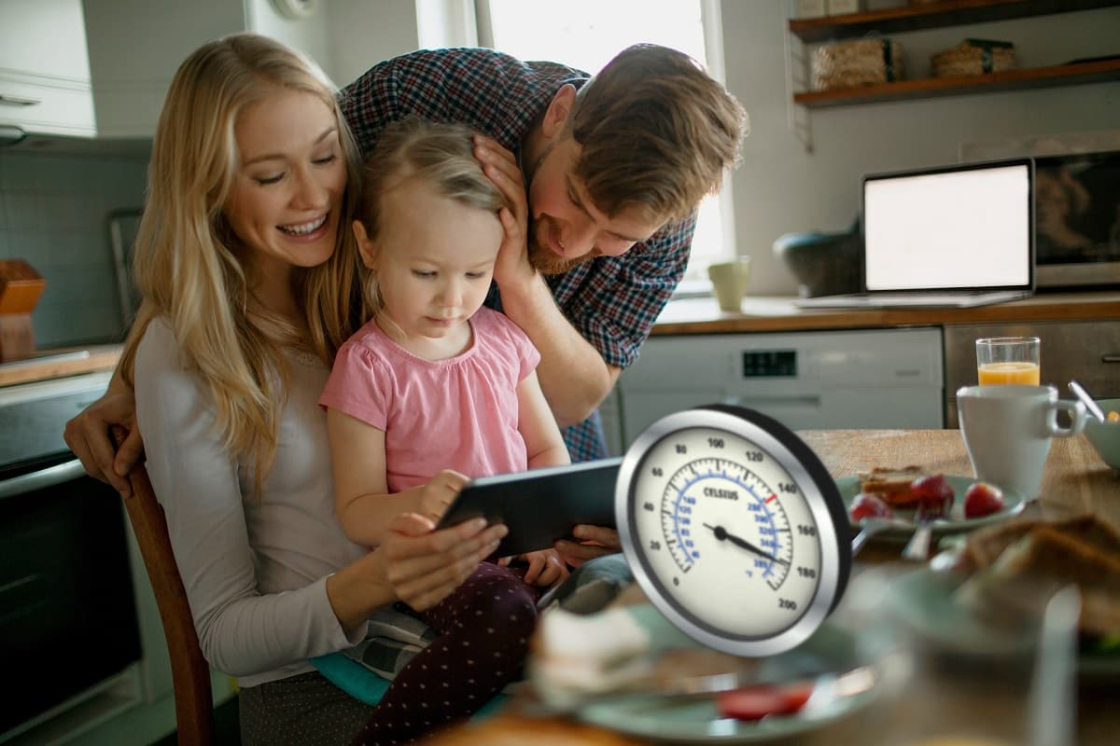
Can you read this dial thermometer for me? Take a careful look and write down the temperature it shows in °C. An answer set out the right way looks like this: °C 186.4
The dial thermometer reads °C 180
